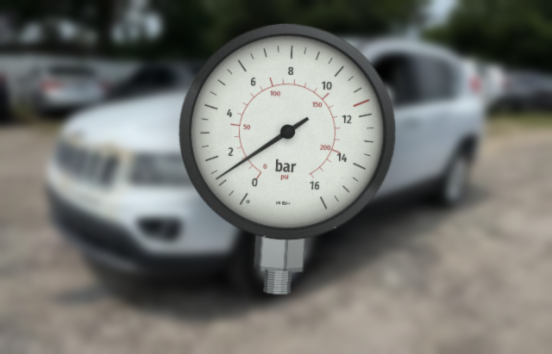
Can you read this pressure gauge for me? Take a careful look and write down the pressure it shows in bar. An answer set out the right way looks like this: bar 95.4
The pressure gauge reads bar 1.25
